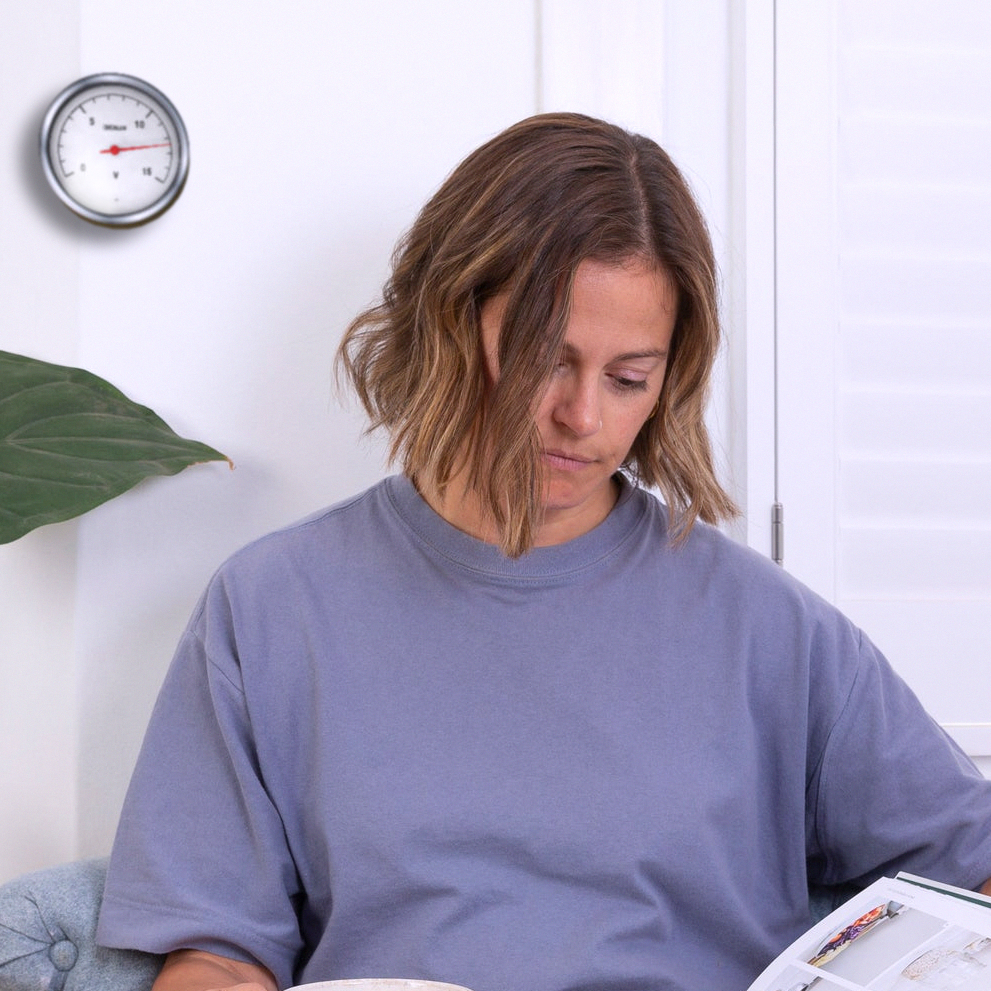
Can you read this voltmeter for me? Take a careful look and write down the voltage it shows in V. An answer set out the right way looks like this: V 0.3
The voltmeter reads V 12.5
